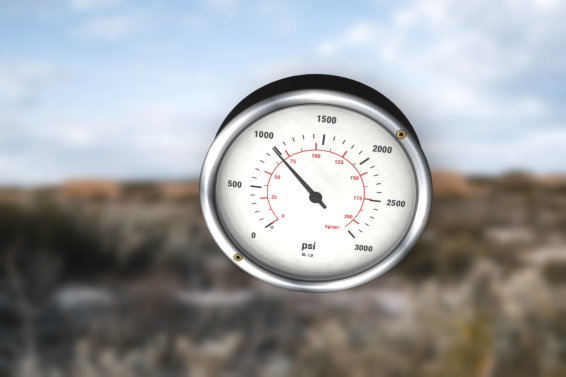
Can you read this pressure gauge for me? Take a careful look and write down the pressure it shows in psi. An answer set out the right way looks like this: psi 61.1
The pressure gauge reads psi 1000
